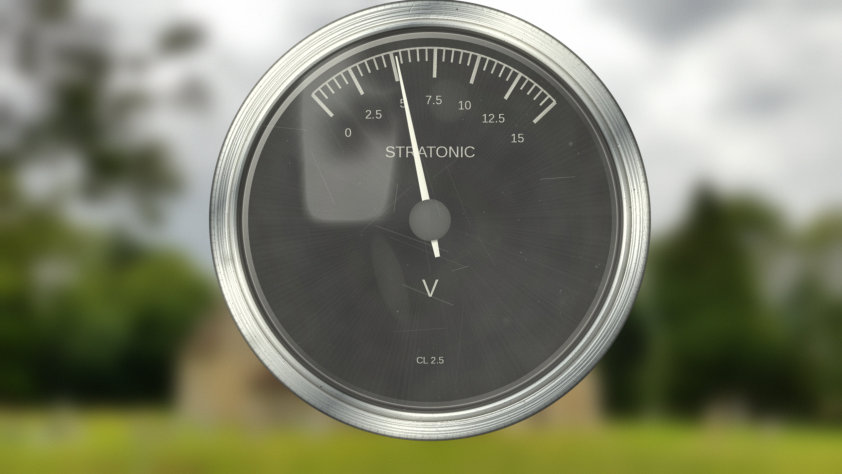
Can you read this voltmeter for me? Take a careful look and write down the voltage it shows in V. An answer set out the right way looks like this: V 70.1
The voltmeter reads V 5.25
